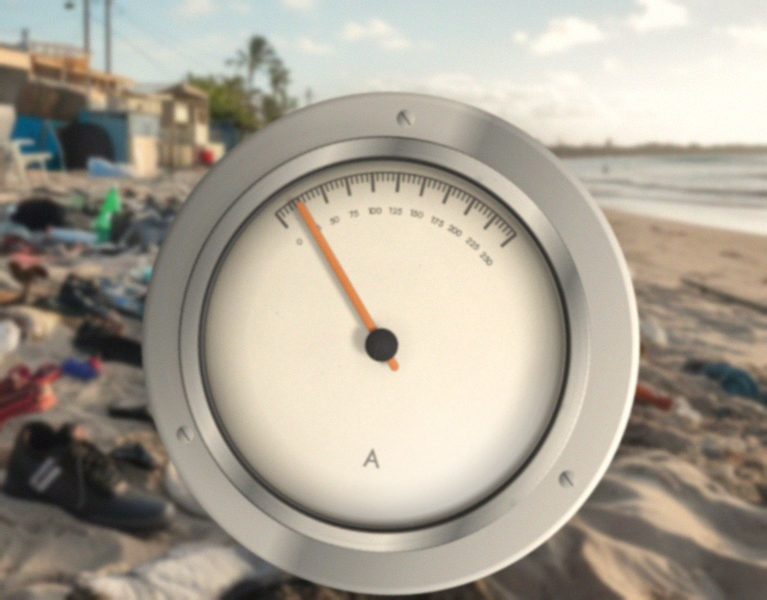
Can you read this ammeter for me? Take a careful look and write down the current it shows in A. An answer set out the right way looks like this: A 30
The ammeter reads A 25
